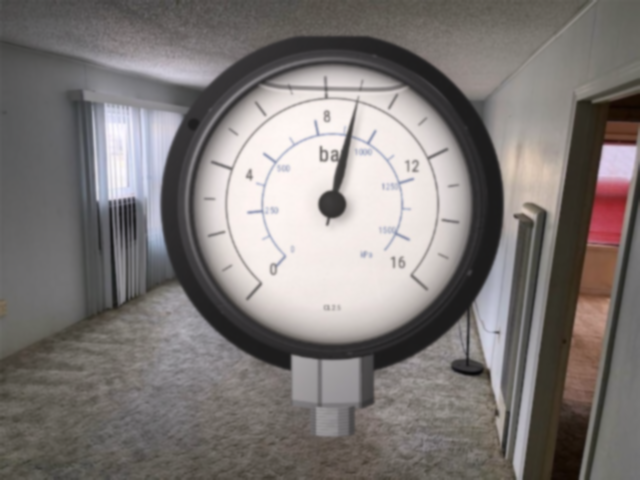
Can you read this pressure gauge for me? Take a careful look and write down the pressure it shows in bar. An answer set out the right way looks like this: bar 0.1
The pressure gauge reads bar 9
